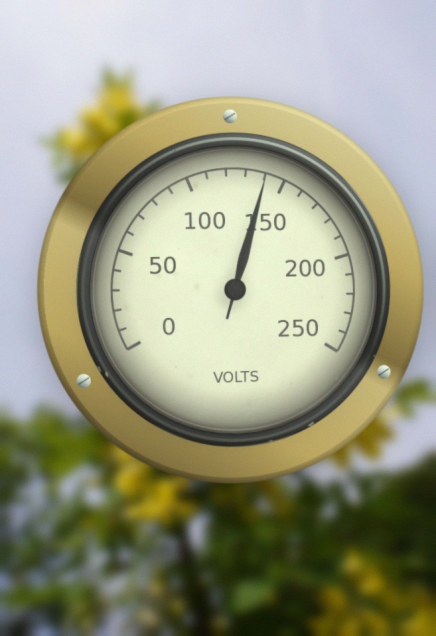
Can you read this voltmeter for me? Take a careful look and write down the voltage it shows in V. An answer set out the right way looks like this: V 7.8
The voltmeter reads V 140
